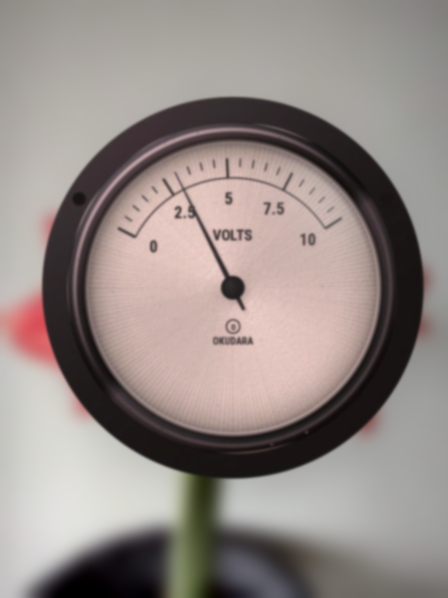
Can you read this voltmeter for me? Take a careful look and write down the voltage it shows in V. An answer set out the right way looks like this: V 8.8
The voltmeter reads V 3
